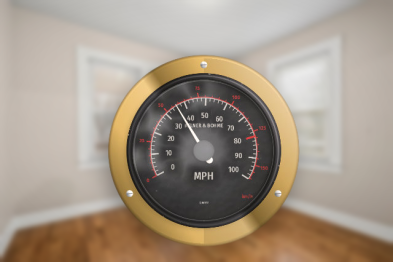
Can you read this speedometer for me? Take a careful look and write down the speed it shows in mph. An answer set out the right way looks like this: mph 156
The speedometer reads mph 36
